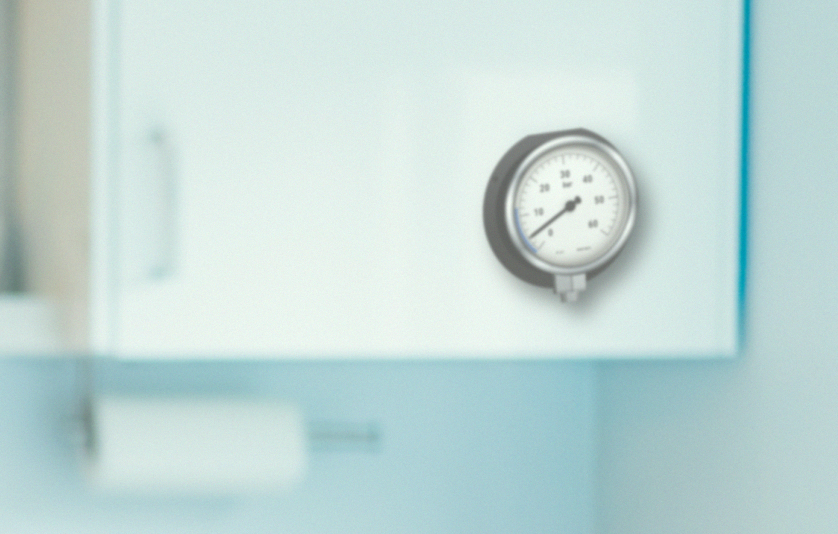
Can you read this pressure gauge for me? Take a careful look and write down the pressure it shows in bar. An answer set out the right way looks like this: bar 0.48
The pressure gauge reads bar 4
